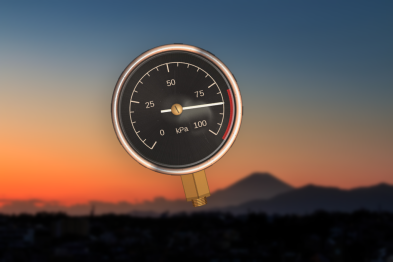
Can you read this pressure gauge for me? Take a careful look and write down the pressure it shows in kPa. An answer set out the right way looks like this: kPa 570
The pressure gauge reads kPa 85
